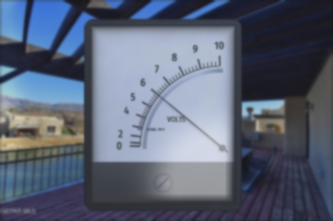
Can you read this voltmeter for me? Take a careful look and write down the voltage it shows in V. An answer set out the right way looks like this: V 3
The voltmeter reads V 6
